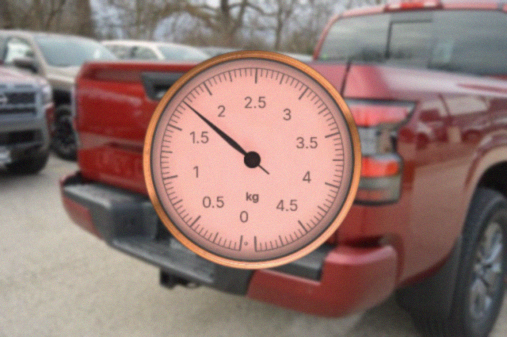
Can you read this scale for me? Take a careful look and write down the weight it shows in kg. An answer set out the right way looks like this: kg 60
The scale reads kg 1.75
